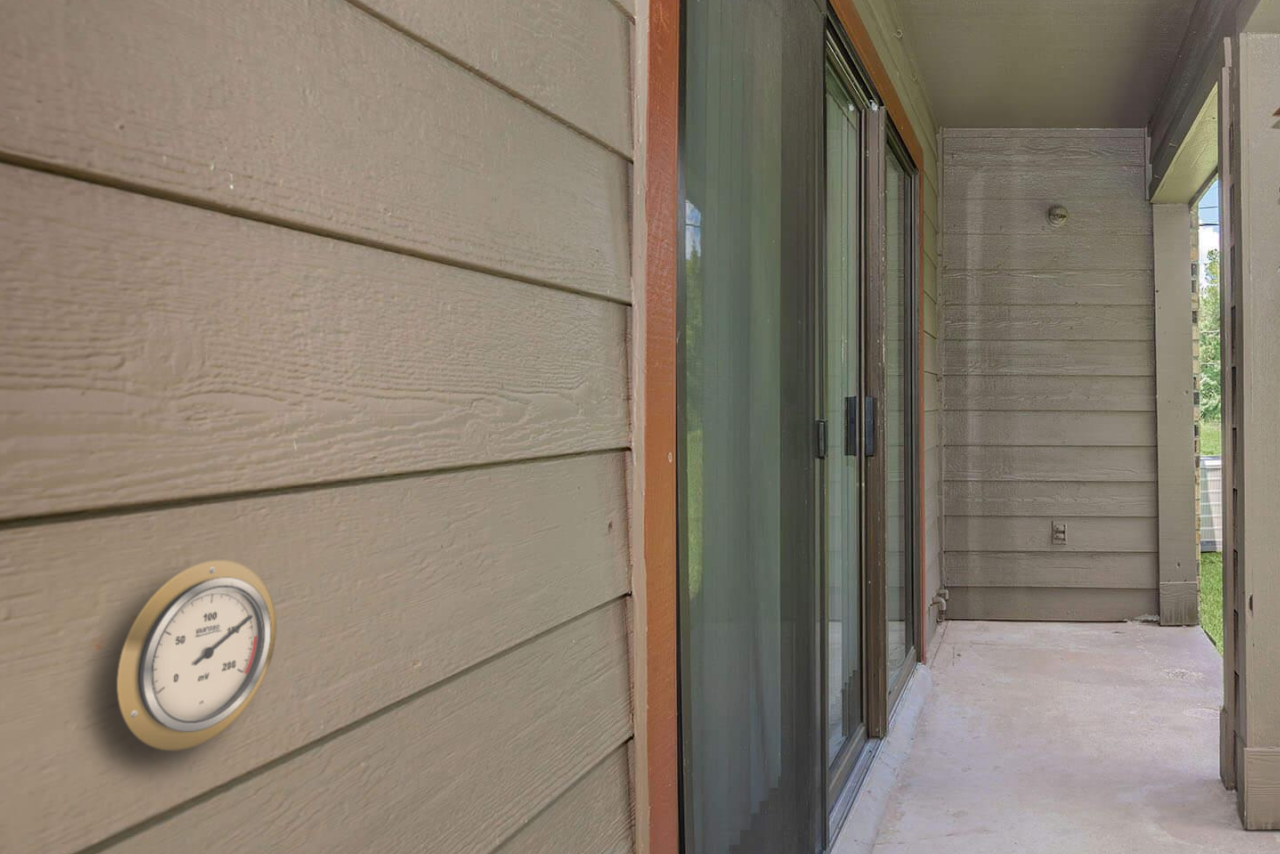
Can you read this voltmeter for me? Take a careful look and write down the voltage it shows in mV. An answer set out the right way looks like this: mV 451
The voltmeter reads mV 150
